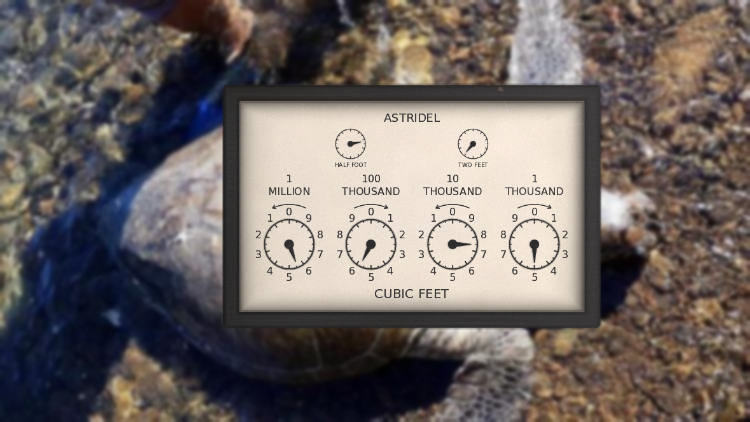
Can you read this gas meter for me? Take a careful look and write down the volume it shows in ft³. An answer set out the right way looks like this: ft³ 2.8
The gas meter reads ft³ 557500
